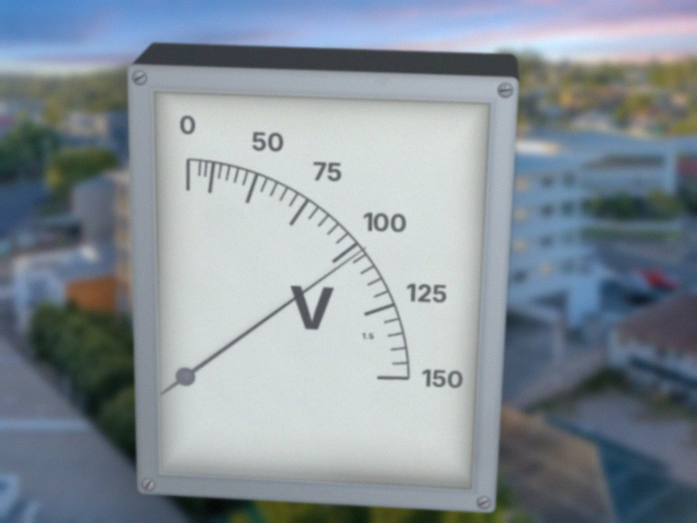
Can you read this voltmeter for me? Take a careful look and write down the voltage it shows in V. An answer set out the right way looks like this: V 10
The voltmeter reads V 102.5
